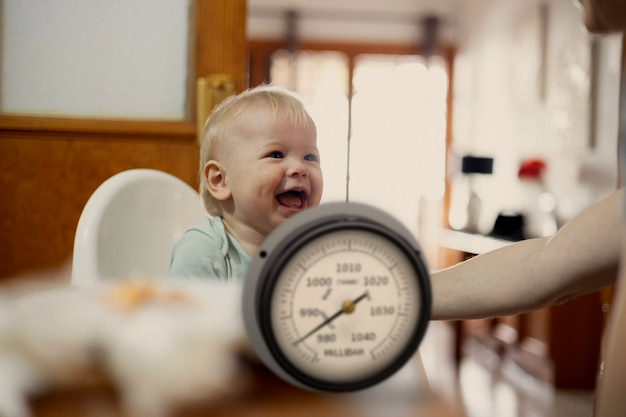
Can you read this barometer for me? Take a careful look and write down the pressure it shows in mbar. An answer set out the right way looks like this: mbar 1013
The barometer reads mbar 985
